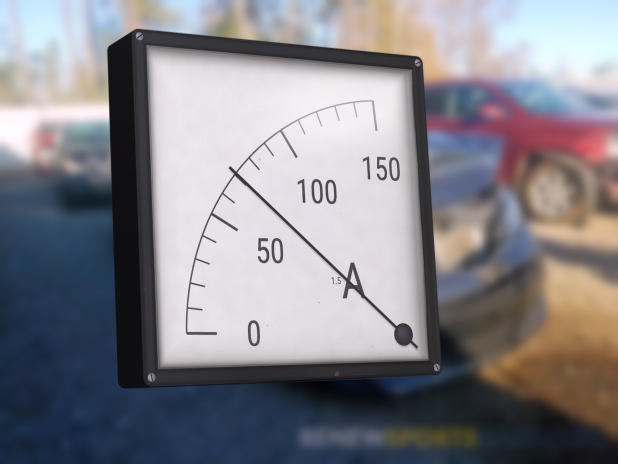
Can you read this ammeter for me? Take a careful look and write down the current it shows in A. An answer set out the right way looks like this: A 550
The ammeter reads A 70
